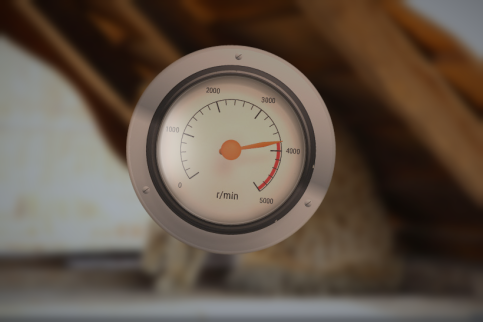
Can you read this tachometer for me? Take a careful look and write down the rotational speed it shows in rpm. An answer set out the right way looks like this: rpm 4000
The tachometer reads rpm 3800
